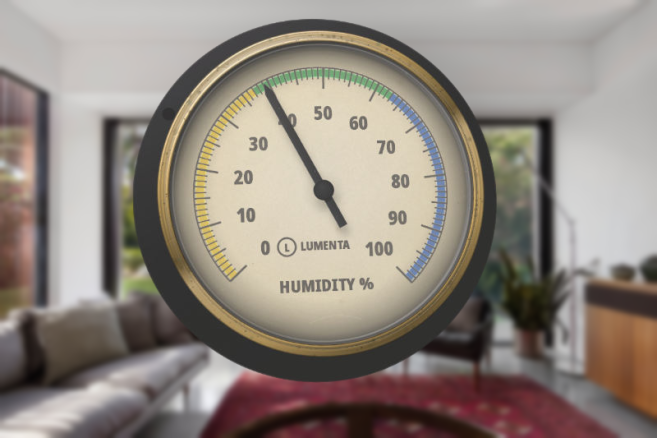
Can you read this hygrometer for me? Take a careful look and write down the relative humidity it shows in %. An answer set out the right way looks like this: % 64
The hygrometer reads % 39
